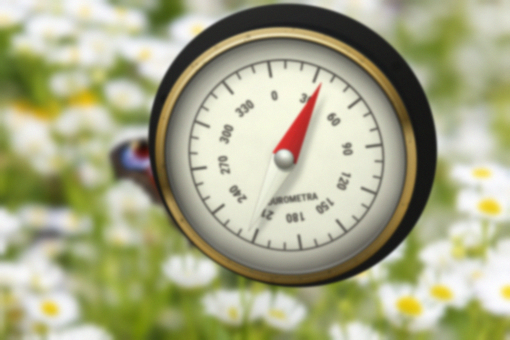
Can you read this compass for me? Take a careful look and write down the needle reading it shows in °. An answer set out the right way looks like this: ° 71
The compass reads ° 35
